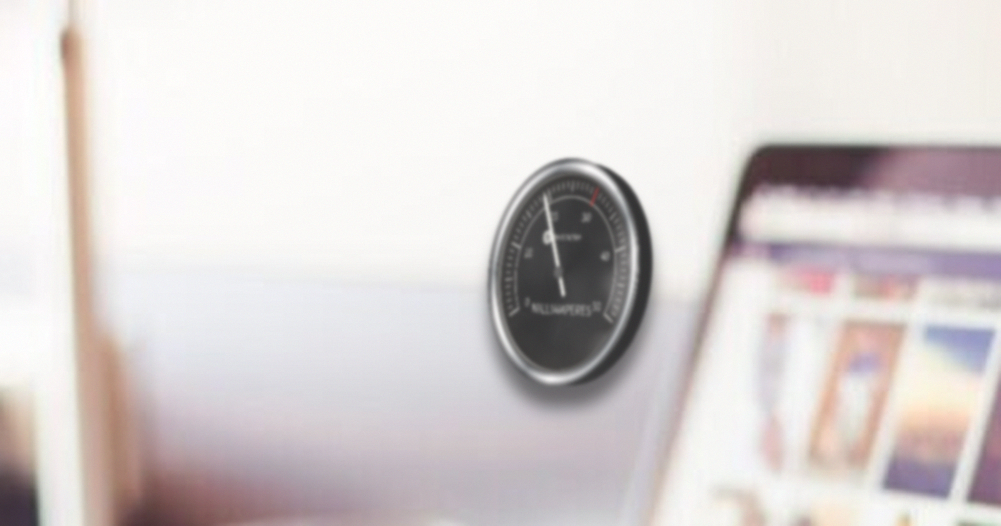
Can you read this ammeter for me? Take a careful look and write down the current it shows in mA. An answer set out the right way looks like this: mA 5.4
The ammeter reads mA 20
